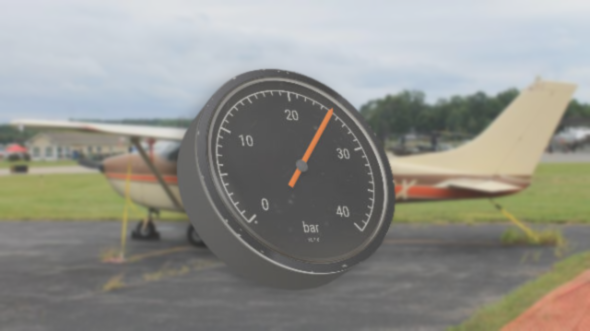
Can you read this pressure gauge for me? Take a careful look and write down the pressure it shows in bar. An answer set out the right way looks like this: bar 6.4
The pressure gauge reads bar 25
